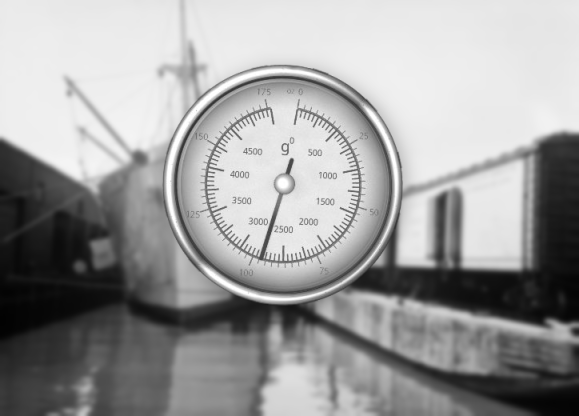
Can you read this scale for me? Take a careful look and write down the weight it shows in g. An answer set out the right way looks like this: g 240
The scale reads g 2750
